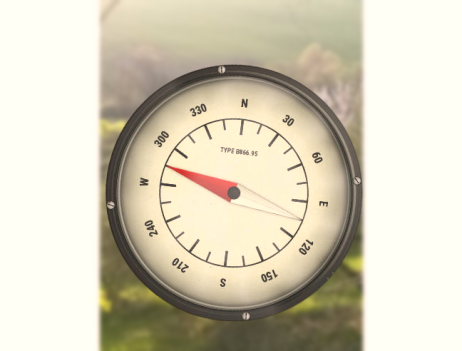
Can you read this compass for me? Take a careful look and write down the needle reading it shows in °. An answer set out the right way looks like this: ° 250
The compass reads ° 285
